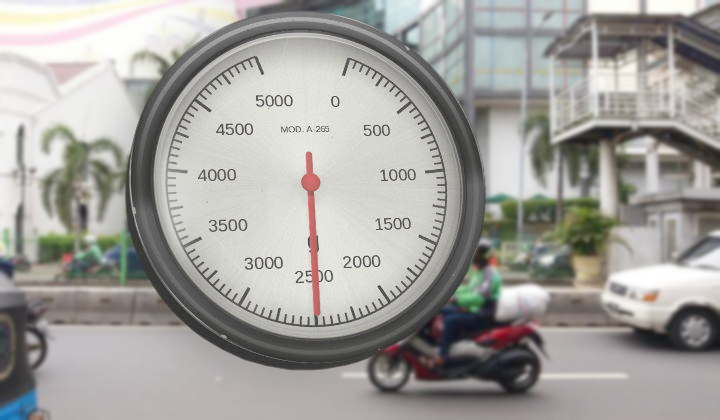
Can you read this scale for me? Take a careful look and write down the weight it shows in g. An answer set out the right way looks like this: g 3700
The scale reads g 2500
